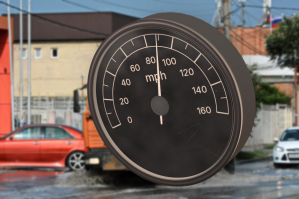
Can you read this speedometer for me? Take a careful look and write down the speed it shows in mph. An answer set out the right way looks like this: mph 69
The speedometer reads mph 90
